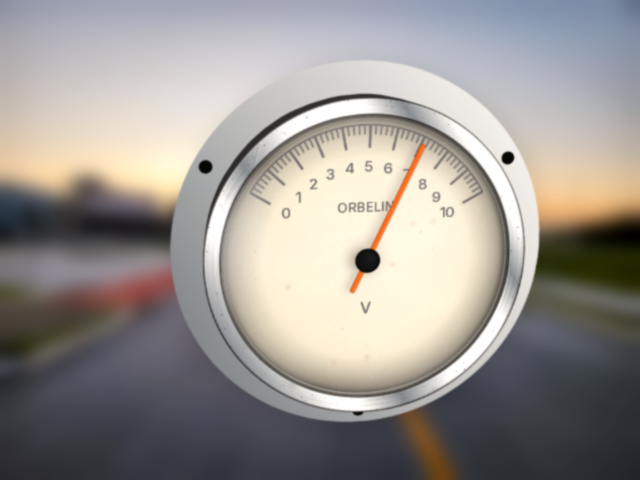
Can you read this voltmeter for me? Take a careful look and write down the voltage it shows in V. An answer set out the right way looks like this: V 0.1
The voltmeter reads V 7
